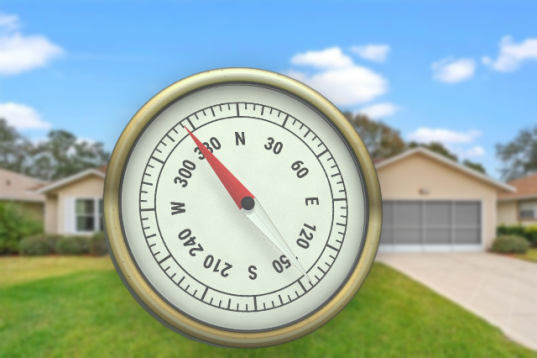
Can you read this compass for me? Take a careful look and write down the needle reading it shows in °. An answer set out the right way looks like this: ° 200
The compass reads ° 325
